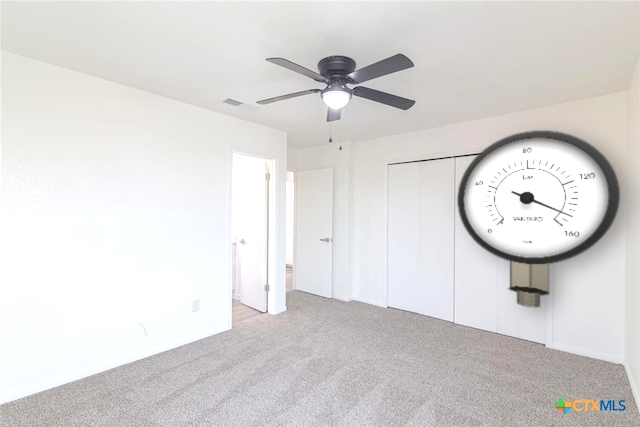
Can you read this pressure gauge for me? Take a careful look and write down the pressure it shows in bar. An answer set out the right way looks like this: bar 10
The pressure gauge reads bar 150
